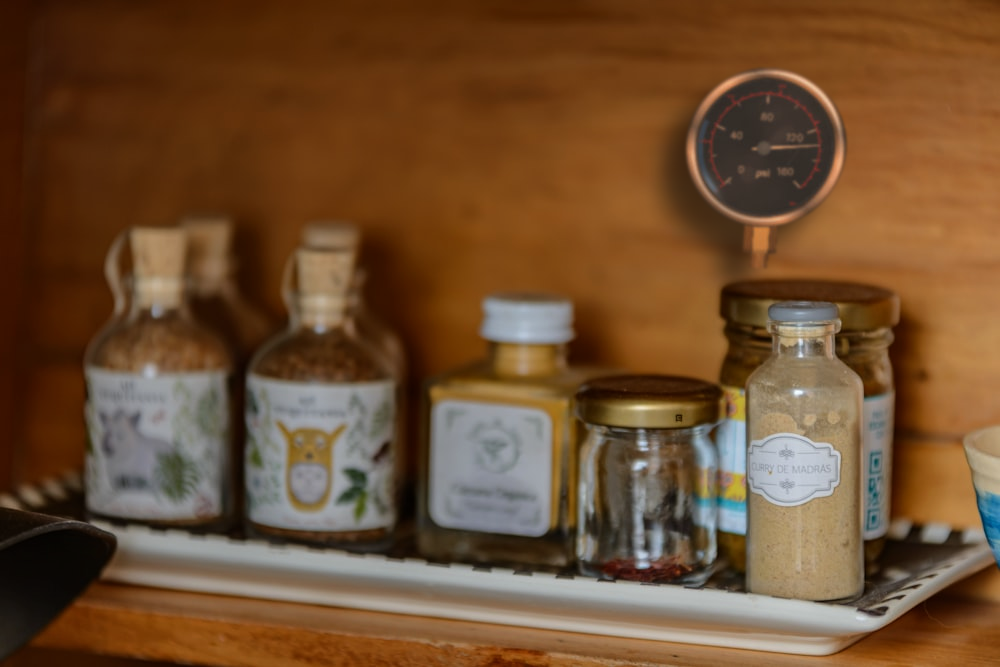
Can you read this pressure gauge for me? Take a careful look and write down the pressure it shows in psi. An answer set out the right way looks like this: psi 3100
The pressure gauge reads psi 130
